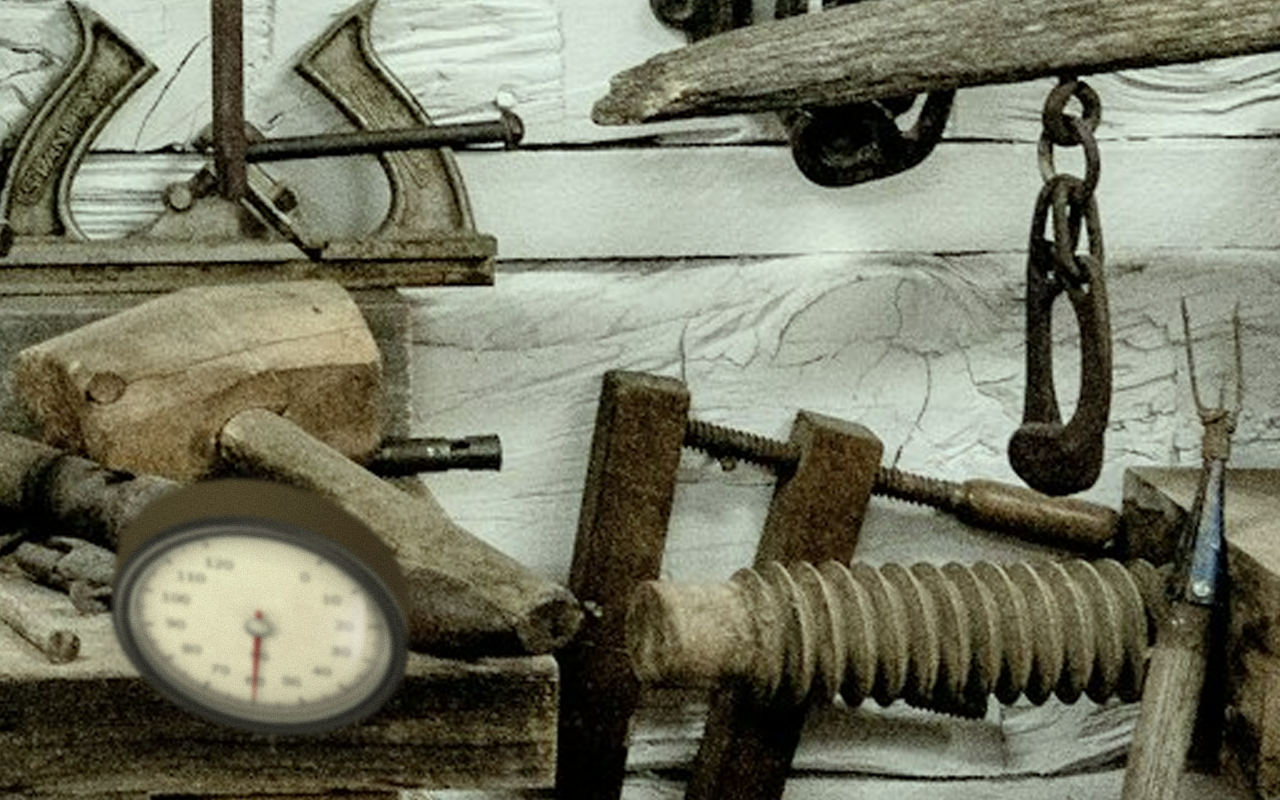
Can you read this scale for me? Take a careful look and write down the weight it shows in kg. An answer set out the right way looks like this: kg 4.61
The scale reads kg 60
